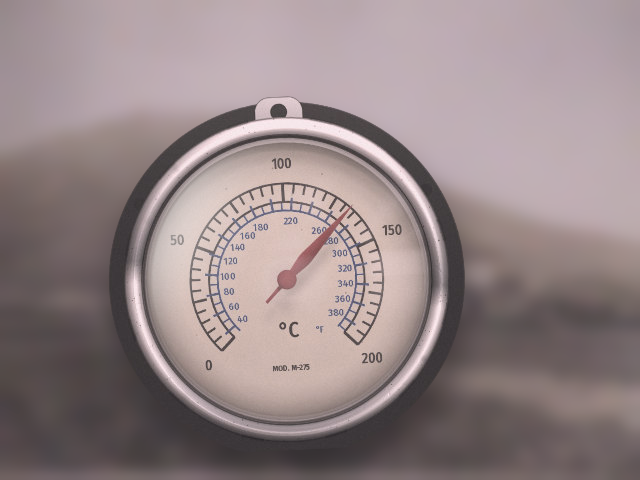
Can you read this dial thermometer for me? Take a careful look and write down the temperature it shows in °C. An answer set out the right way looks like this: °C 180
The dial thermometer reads °C 132.5
